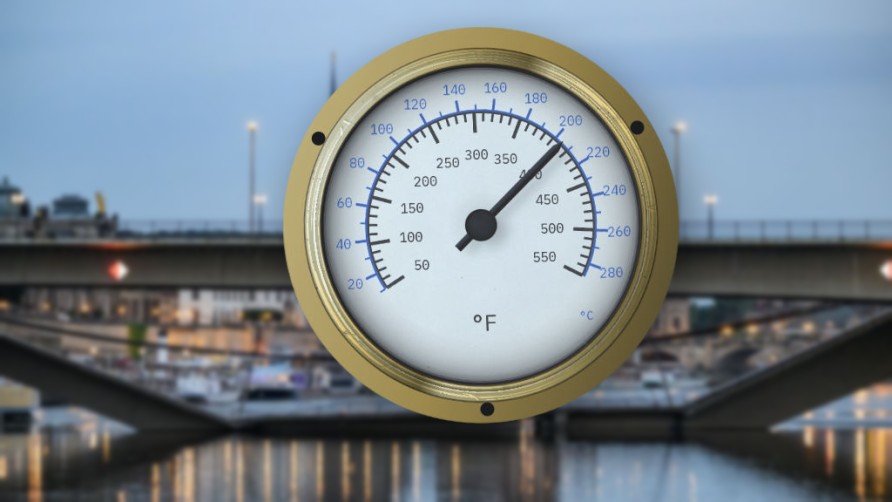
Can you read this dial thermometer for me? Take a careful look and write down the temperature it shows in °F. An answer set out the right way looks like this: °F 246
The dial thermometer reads °F 400
